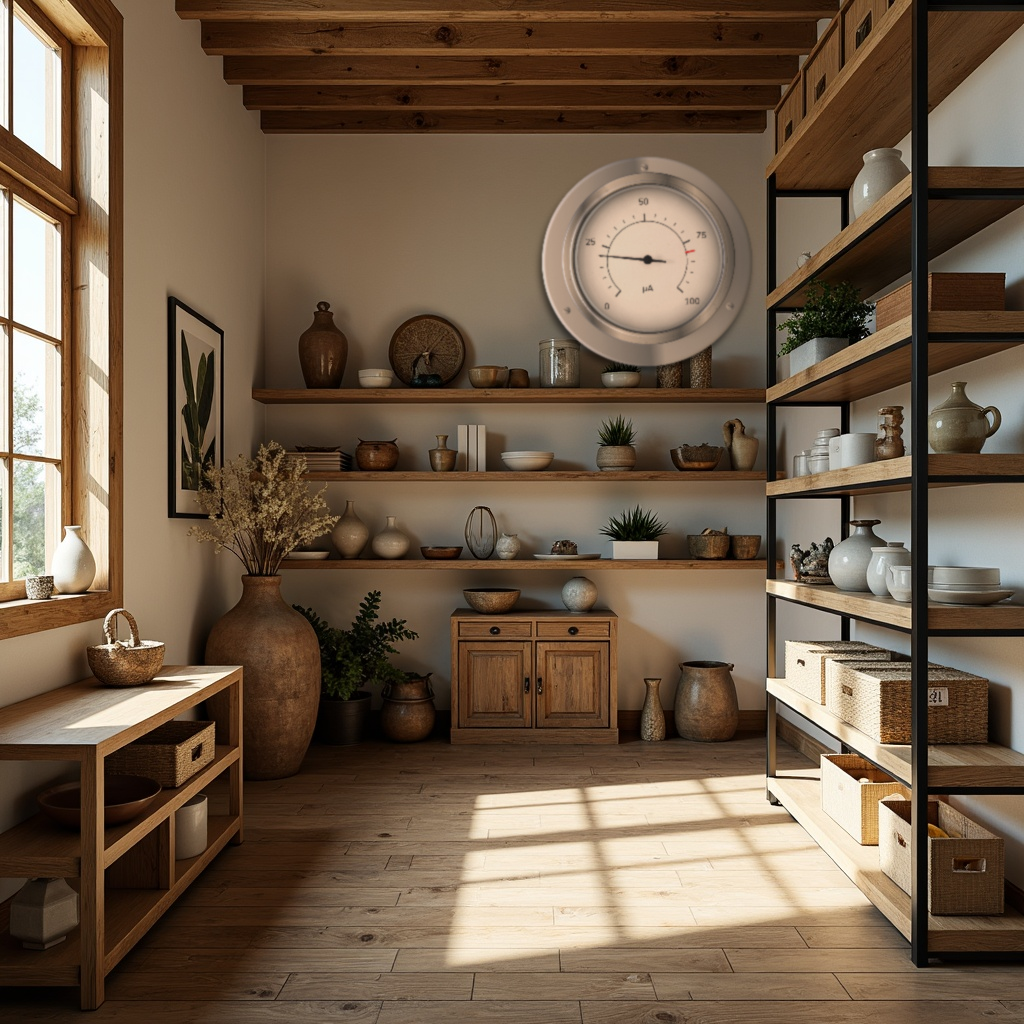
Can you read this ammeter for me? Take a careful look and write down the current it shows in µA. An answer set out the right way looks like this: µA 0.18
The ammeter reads µA 20
